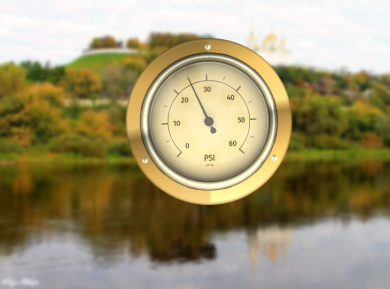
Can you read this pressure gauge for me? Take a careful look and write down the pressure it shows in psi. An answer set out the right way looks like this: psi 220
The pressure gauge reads psi 25
